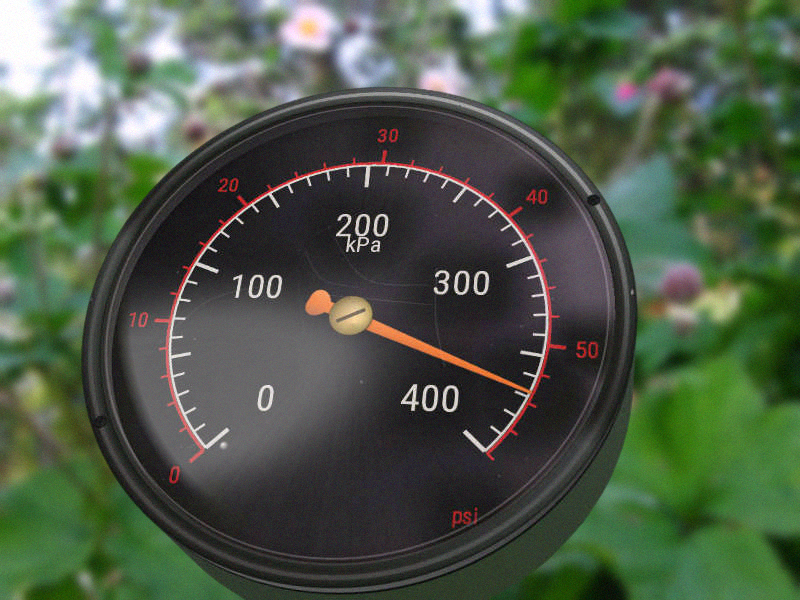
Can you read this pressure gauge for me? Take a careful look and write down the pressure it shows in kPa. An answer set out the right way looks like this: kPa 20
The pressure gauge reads kPa 370
